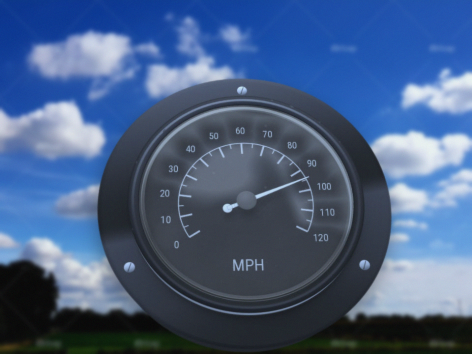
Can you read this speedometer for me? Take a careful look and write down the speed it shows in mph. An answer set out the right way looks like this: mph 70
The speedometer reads mph 95
